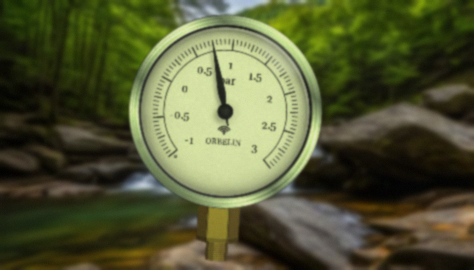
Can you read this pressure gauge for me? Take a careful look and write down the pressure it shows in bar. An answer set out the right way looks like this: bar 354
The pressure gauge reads bar 0.75
